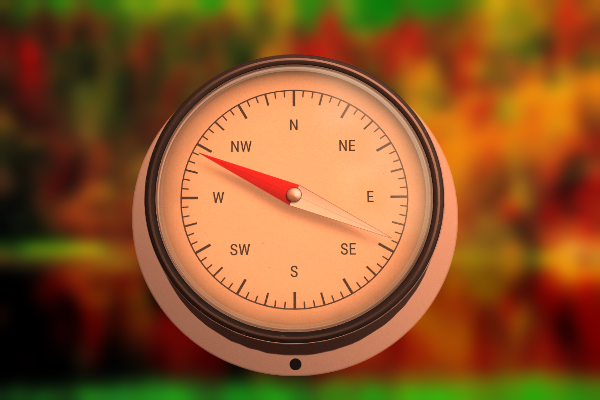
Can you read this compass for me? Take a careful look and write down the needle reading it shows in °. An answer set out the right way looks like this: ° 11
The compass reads ° 295
